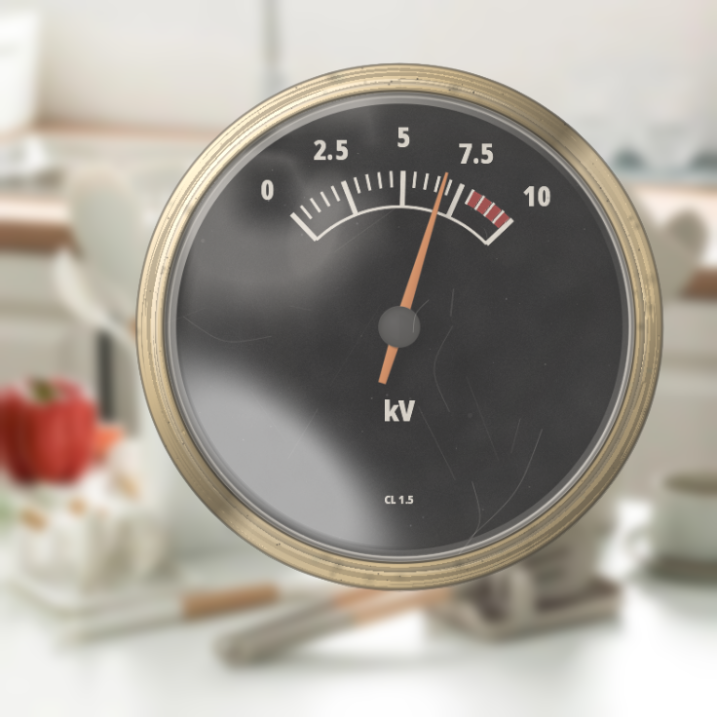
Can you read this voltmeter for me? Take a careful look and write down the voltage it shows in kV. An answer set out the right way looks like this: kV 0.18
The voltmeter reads kV 6.75
